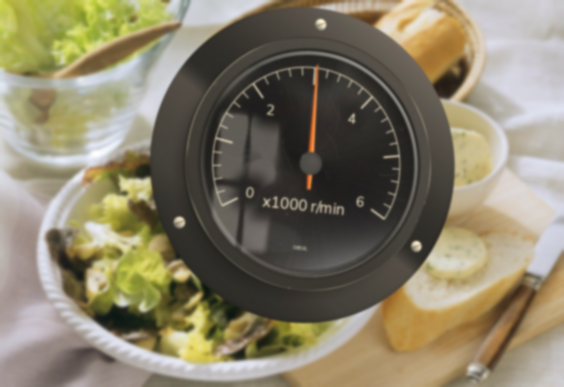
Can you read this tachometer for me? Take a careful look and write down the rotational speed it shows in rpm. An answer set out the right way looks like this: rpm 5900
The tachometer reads rpm 3000
